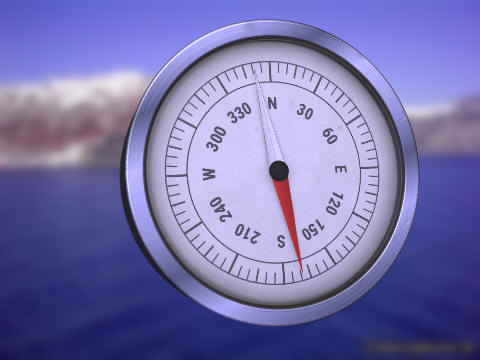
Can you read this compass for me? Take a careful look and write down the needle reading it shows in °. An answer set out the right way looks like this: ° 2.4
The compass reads ° 170
